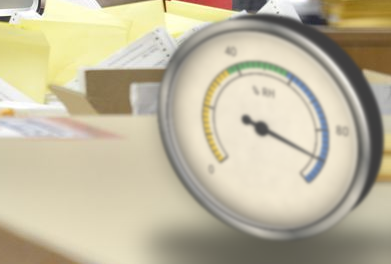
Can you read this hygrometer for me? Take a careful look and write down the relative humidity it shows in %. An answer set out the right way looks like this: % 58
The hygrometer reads % 90
